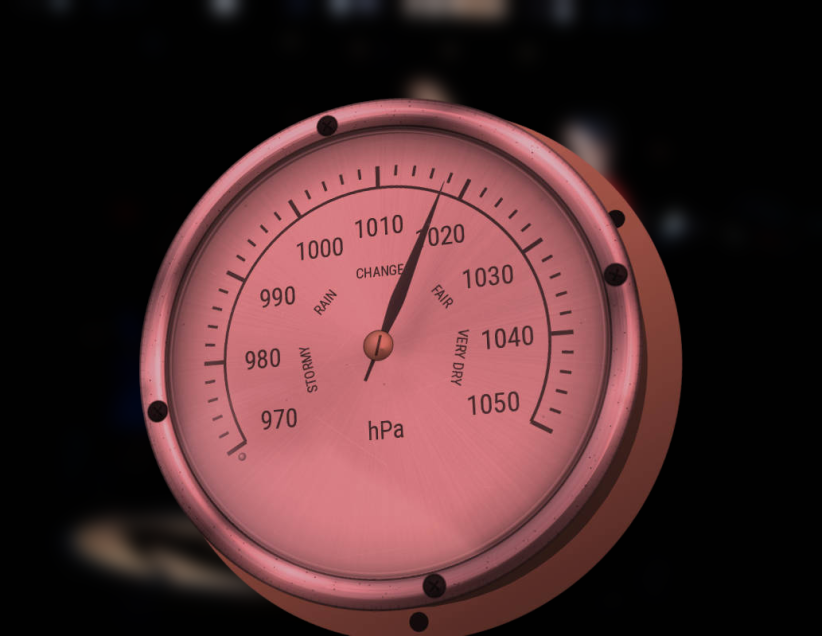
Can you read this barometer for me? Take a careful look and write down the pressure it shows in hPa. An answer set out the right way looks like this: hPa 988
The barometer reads hPa 1018
